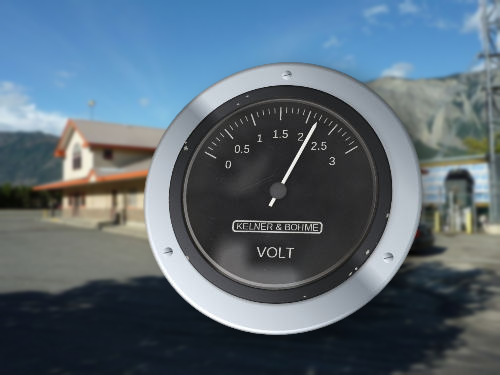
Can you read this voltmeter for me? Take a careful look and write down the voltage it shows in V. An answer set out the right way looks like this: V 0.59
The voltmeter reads V 2.2
